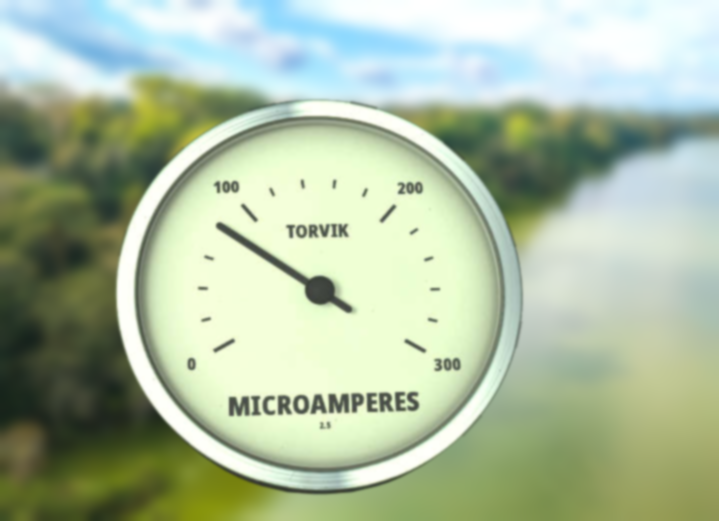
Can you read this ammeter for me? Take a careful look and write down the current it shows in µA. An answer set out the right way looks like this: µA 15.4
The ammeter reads µA 80
